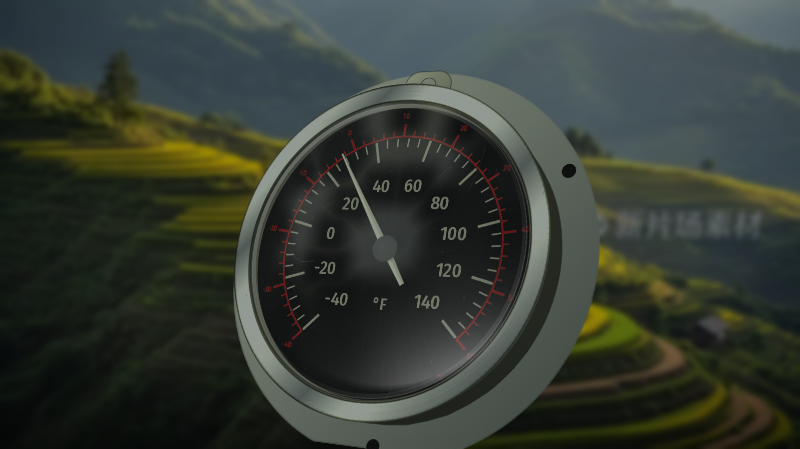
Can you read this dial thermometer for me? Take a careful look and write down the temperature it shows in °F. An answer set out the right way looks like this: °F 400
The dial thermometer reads °F 28
